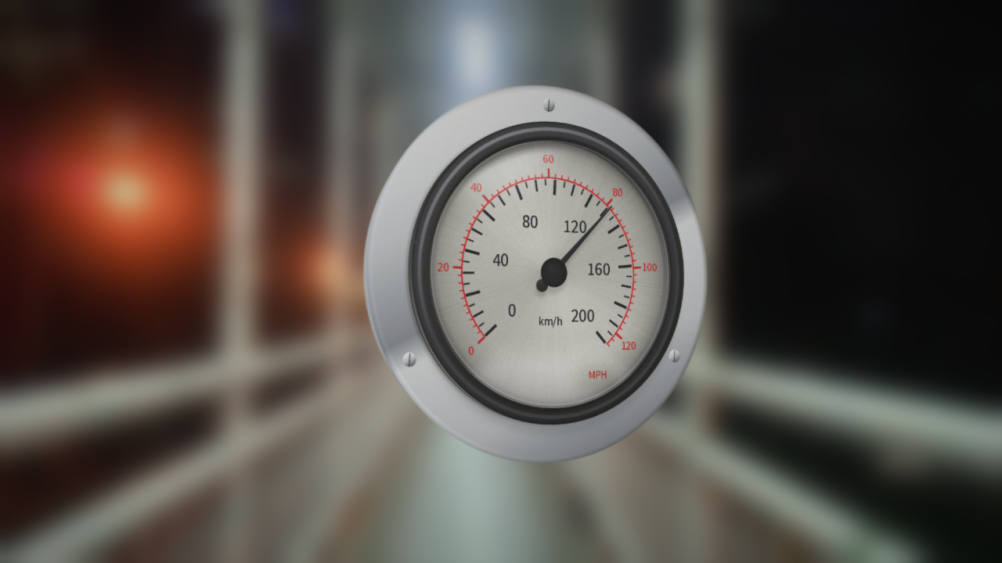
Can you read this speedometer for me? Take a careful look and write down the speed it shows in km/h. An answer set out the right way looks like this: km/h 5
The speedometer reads km/h 130
